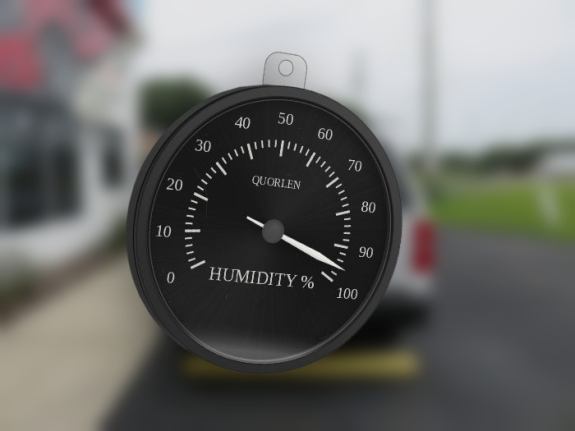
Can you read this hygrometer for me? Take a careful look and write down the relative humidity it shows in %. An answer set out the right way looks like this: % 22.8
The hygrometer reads % 96
